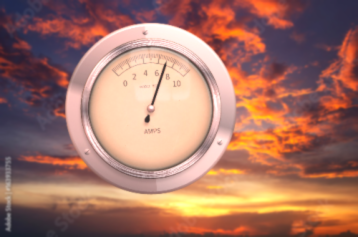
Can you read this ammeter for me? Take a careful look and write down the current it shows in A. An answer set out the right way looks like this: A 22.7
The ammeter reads A 7
